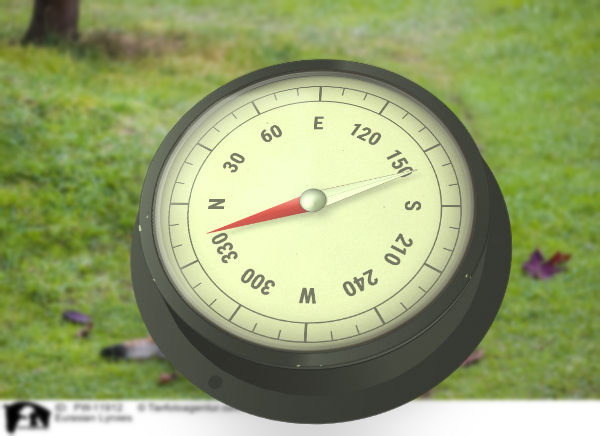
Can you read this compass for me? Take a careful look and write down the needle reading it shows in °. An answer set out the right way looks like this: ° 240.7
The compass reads ° 340
